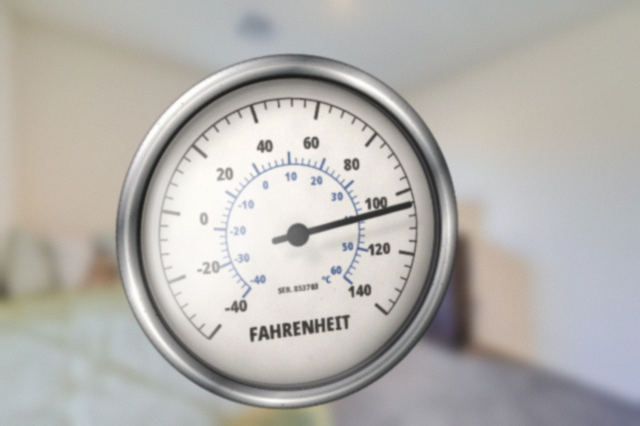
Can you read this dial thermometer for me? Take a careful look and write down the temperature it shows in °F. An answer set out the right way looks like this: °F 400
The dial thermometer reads °F 104
